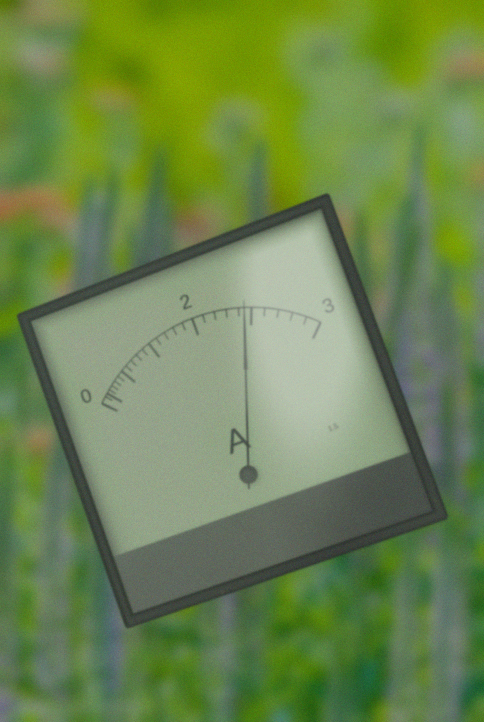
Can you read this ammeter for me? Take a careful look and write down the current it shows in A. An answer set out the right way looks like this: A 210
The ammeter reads A 2.45
